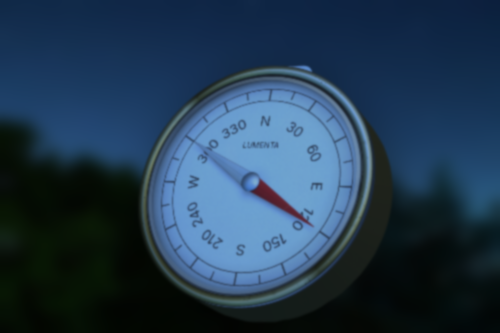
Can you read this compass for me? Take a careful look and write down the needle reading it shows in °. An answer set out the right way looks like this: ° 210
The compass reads ° 120
